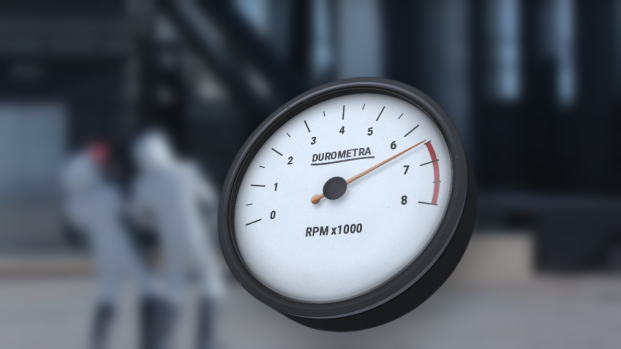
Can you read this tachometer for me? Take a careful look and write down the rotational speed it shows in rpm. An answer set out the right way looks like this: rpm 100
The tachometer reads rpm 6500
